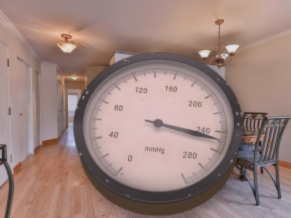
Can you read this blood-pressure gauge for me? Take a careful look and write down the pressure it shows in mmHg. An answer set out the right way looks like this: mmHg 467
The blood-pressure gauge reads mmHg 250
